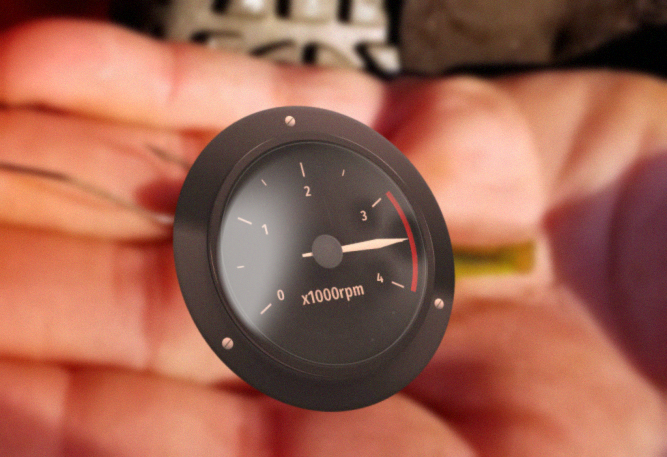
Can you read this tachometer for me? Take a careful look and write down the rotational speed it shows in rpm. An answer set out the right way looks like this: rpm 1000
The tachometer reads rpm 3500
